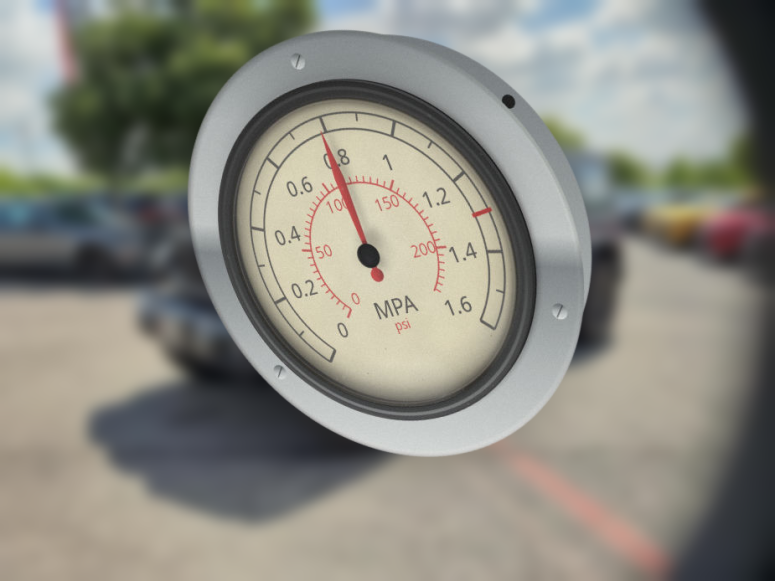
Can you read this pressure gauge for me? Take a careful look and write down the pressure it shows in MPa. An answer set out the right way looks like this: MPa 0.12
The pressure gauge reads MPa 0.8
